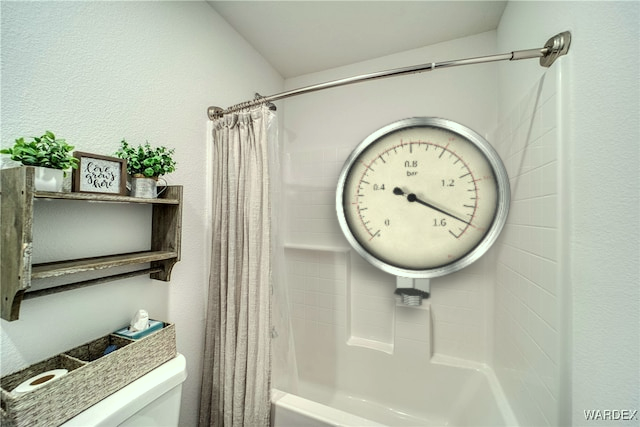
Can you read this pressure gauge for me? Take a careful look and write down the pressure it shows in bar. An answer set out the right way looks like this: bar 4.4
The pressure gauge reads bar 1.5
